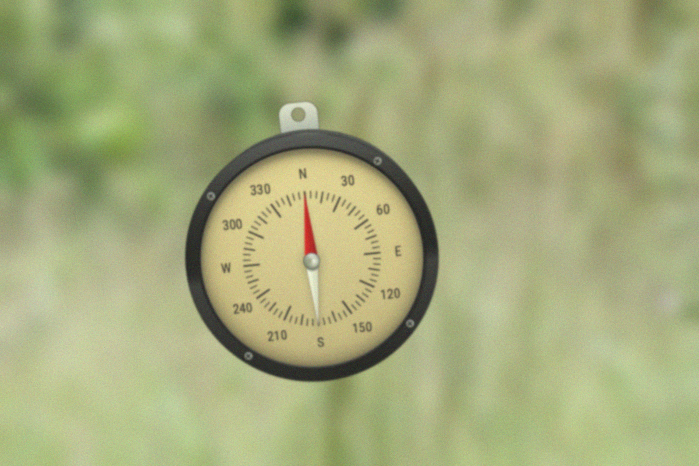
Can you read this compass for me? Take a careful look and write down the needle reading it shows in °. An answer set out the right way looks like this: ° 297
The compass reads ° 0
